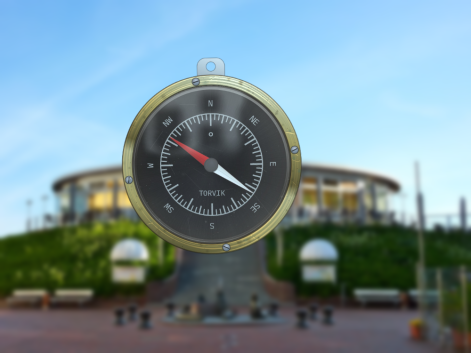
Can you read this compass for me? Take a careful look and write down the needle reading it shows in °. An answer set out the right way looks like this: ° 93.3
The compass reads ° 305
